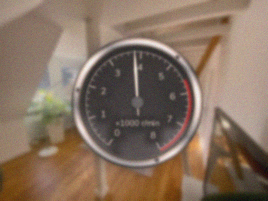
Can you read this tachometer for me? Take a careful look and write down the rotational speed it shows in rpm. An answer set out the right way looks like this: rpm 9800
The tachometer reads rpm 3800
